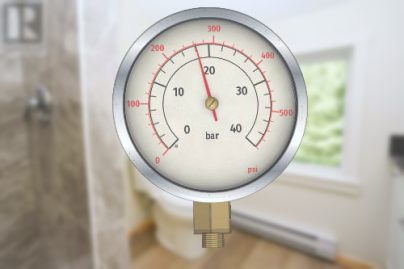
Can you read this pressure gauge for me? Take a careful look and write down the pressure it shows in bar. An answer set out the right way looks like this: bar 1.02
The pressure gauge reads bar 18
